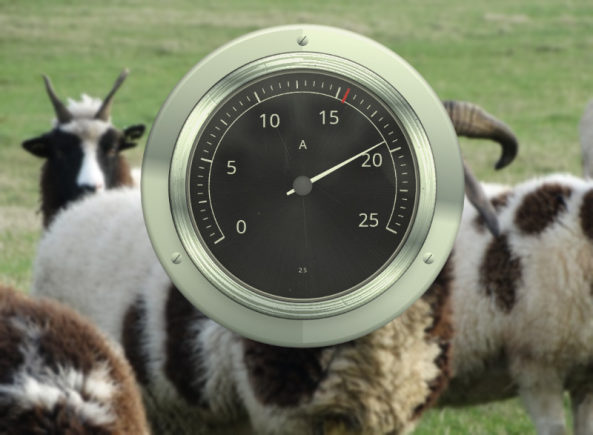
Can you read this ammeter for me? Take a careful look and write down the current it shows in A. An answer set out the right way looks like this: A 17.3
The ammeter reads A 19.25
